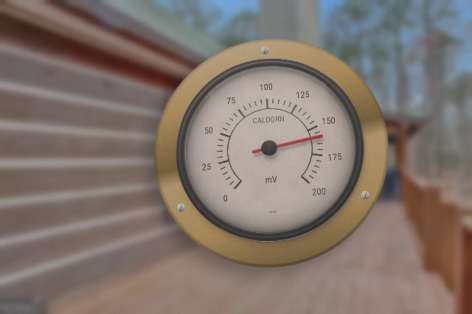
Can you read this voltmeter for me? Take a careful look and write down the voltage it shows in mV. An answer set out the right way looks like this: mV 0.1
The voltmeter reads mV 160
